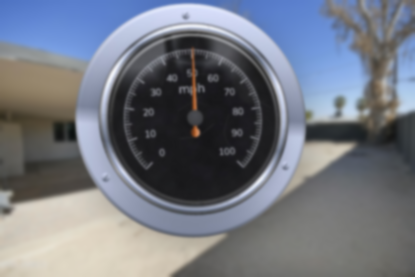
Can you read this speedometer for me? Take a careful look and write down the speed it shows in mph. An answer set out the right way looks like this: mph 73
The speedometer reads mph 50
